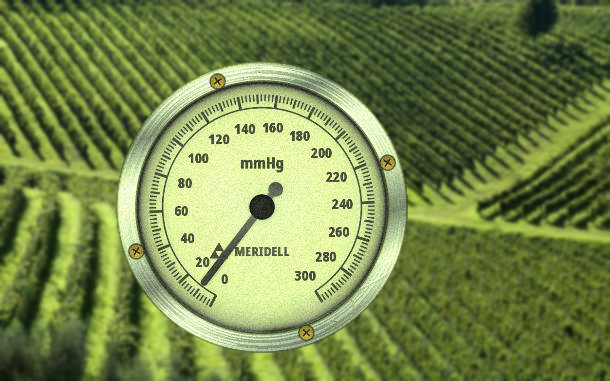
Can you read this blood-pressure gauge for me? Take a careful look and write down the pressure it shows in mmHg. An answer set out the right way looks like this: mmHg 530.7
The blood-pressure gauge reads mmHg 10
